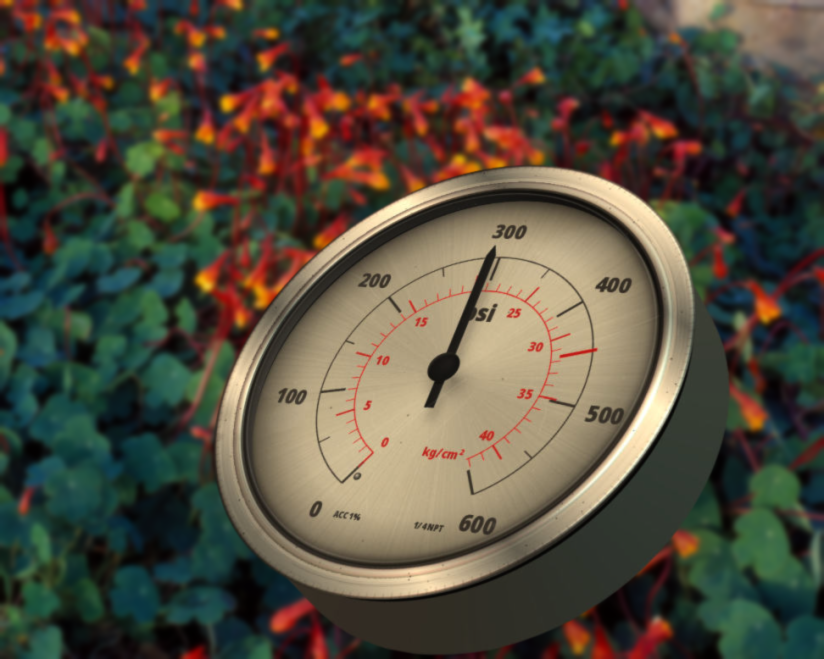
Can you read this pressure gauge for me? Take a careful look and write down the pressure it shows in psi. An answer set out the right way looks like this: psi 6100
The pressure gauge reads psi 300
